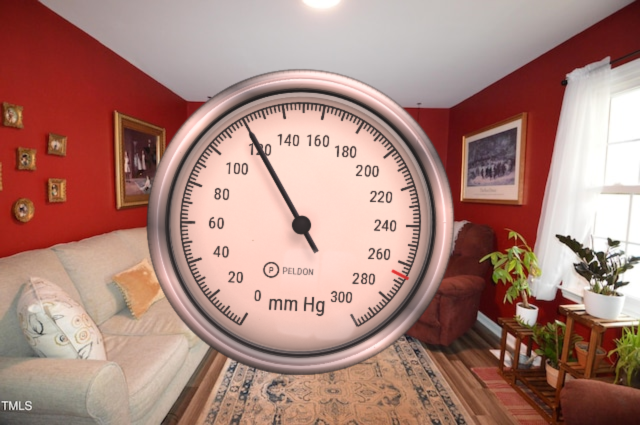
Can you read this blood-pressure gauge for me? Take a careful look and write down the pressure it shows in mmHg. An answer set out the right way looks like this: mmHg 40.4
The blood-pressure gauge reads mmHg 120
